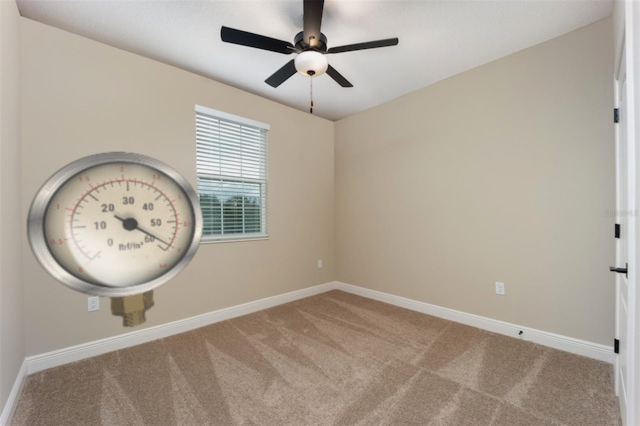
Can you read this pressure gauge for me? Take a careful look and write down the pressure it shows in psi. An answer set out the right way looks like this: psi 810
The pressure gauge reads psi 58
